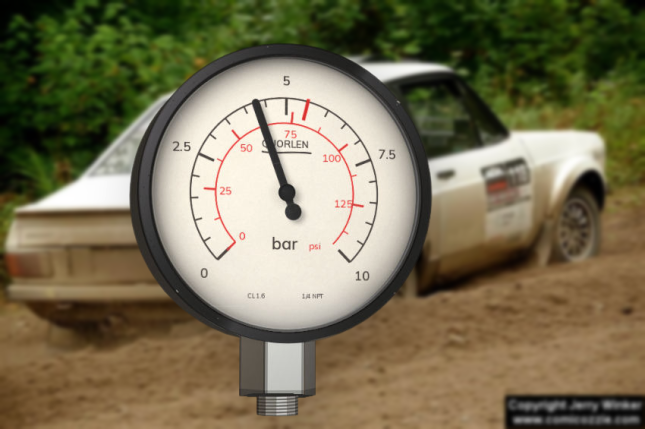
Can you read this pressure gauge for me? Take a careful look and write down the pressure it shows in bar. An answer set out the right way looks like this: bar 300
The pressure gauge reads bar 4.25
